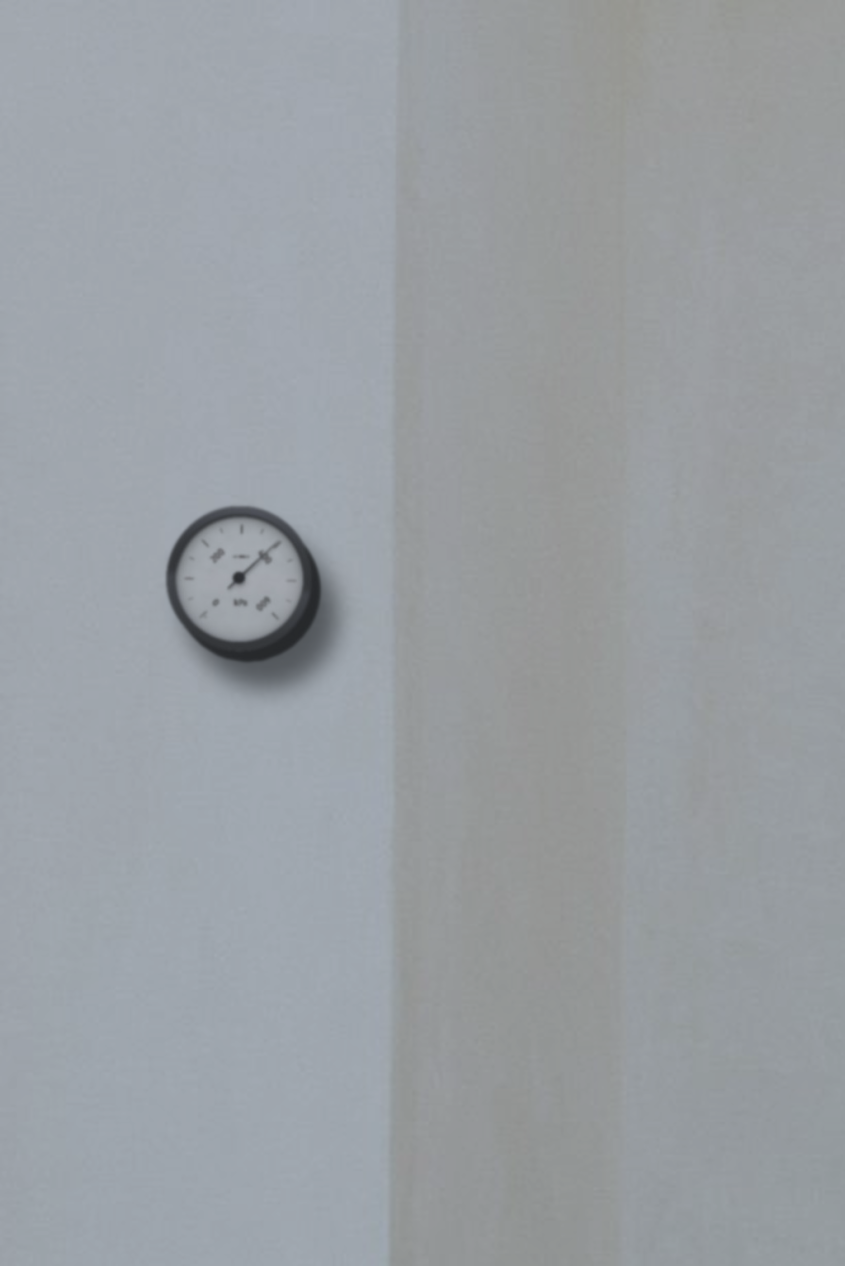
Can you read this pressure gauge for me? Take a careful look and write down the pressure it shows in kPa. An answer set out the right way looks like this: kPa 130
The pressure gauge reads kPa 400
